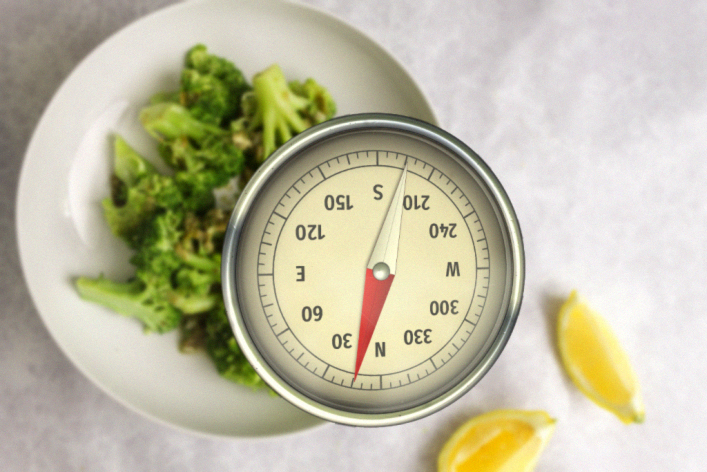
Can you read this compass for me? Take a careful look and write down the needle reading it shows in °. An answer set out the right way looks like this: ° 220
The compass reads ° 15
